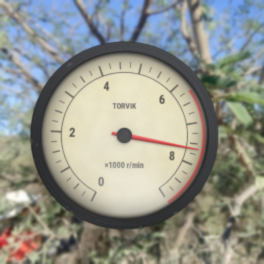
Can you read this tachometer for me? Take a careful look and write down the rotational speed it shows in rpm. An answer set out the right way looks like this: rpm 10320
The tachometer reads rpm 7625
